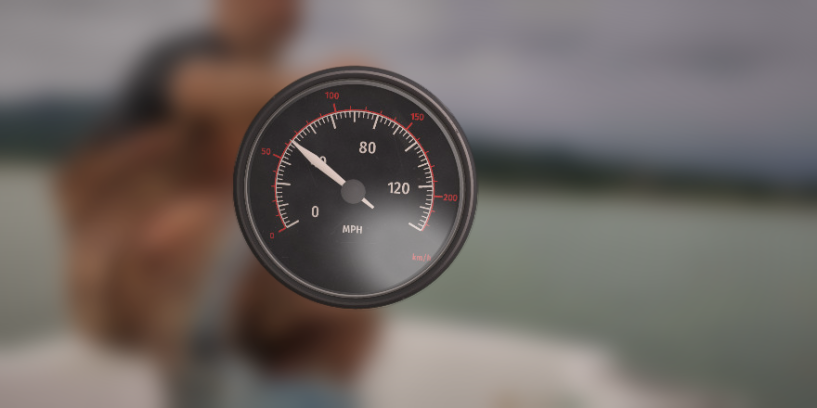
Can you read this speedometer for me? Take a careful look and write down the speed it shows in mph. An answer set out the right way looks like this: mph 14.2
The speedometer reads mph 40
